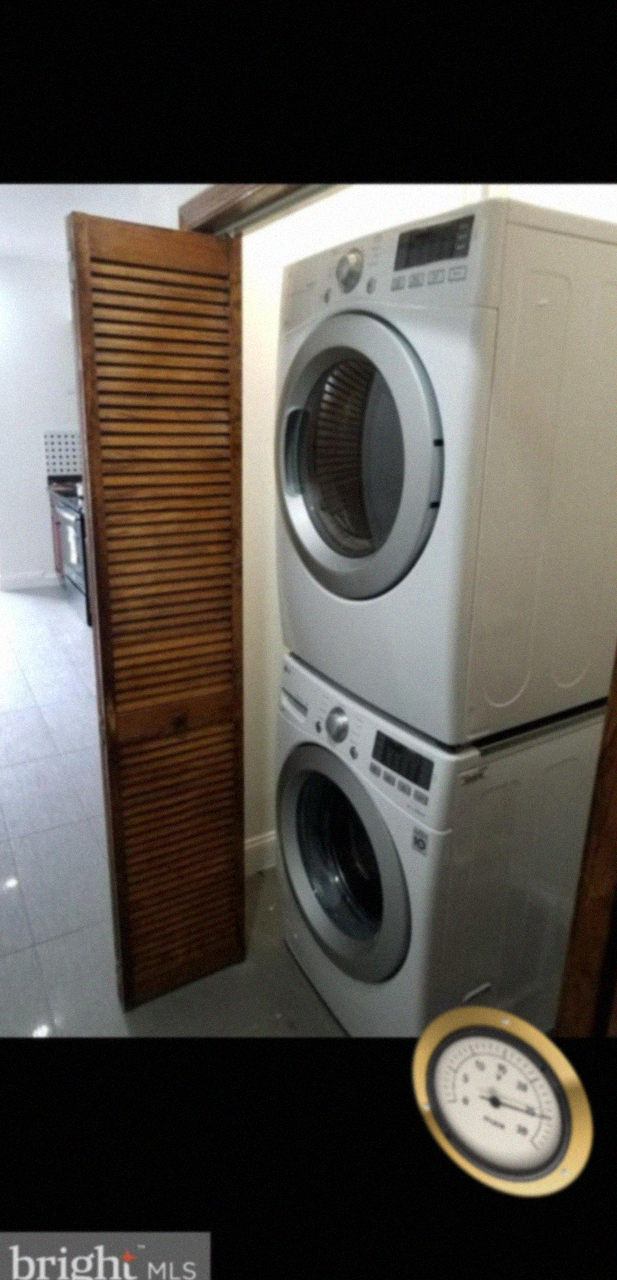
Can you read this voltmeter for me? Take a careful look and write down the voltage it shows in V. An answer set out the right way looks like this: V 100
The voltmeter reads V 25
